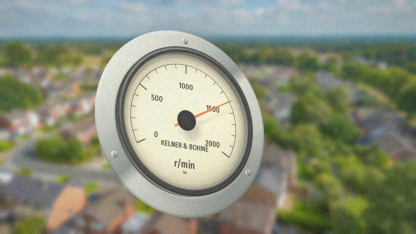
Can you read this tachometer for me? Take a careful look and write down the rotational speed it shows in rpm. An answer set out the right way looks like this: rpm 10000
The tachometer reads rpm 1500
